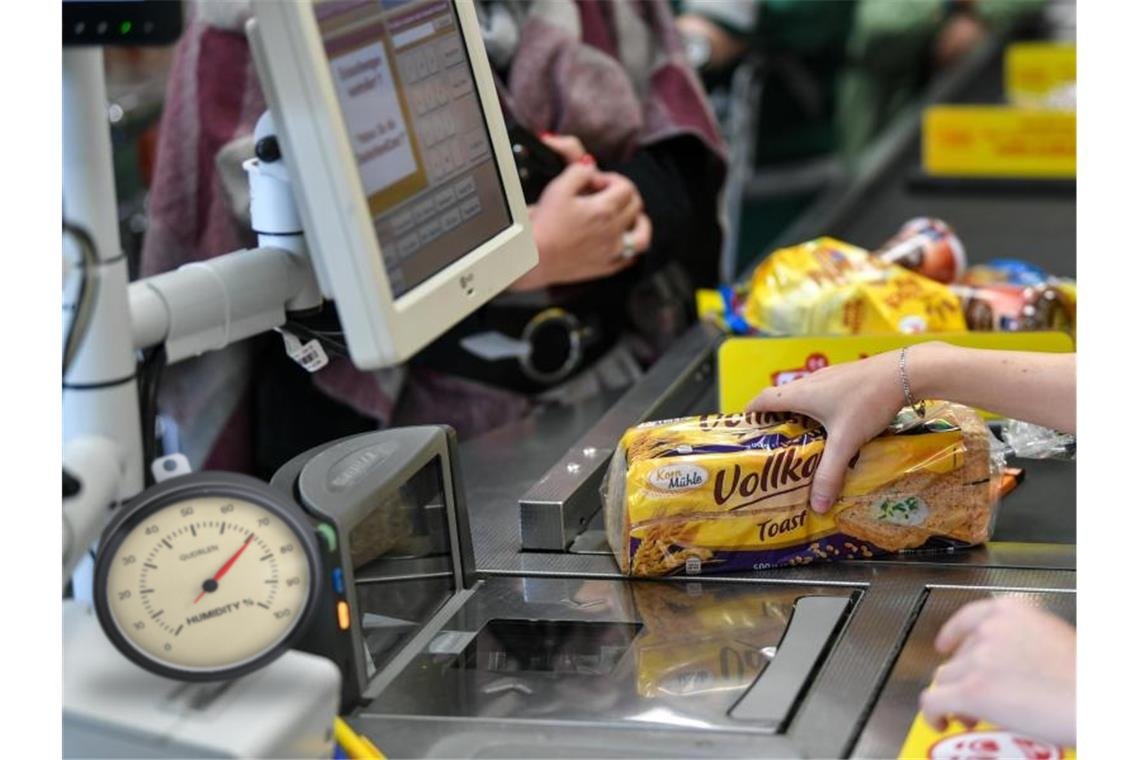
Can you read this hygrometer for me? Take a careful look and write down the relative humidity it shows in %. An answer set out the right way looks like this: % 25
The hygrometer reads % 70
